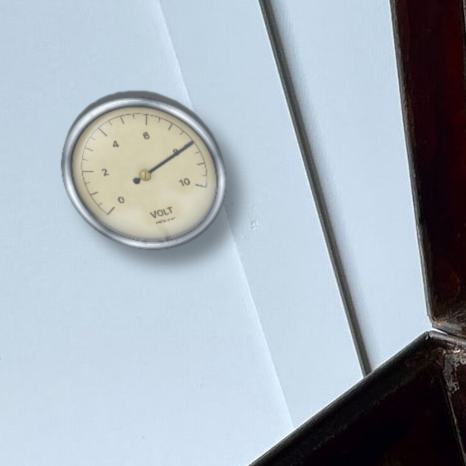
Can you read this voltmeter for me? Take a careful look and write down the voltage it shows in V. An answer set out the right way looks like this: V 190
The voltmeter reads V 8
